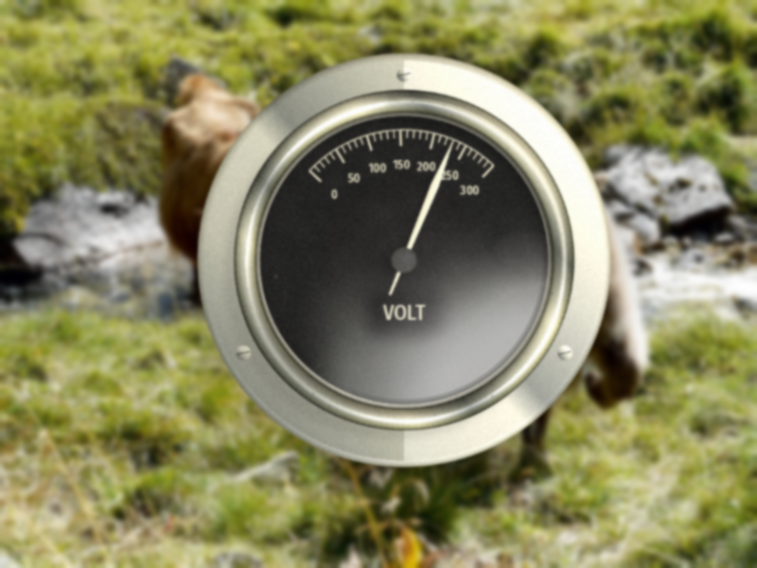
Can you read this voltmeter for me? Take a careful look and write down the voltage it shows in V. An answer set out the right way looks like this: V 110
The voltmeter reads V 230
